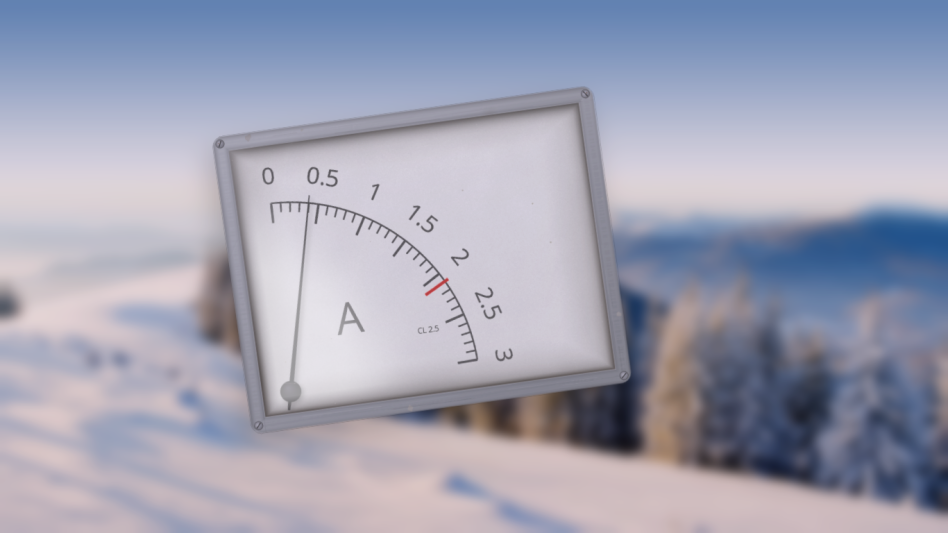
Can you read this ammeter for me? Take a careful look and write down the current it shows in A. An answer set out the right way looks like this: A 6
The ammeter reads A 0.4
